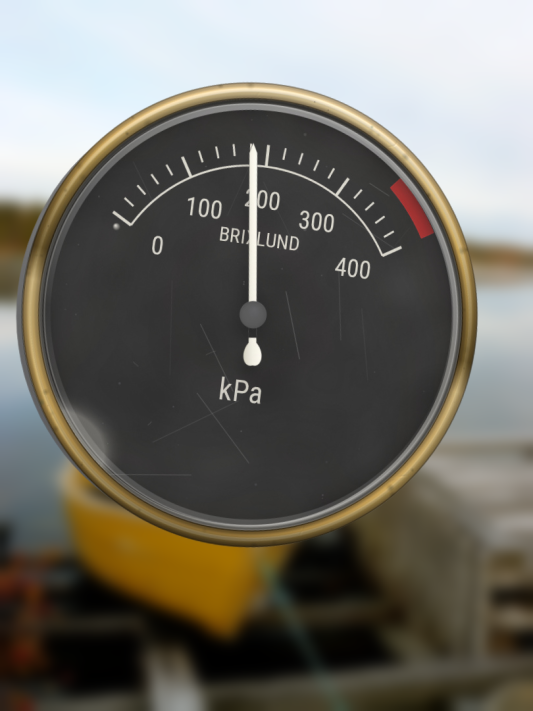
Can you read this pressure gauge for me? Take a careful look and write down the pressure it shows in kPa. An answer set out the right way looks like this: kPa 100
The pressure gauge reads kPa 180
